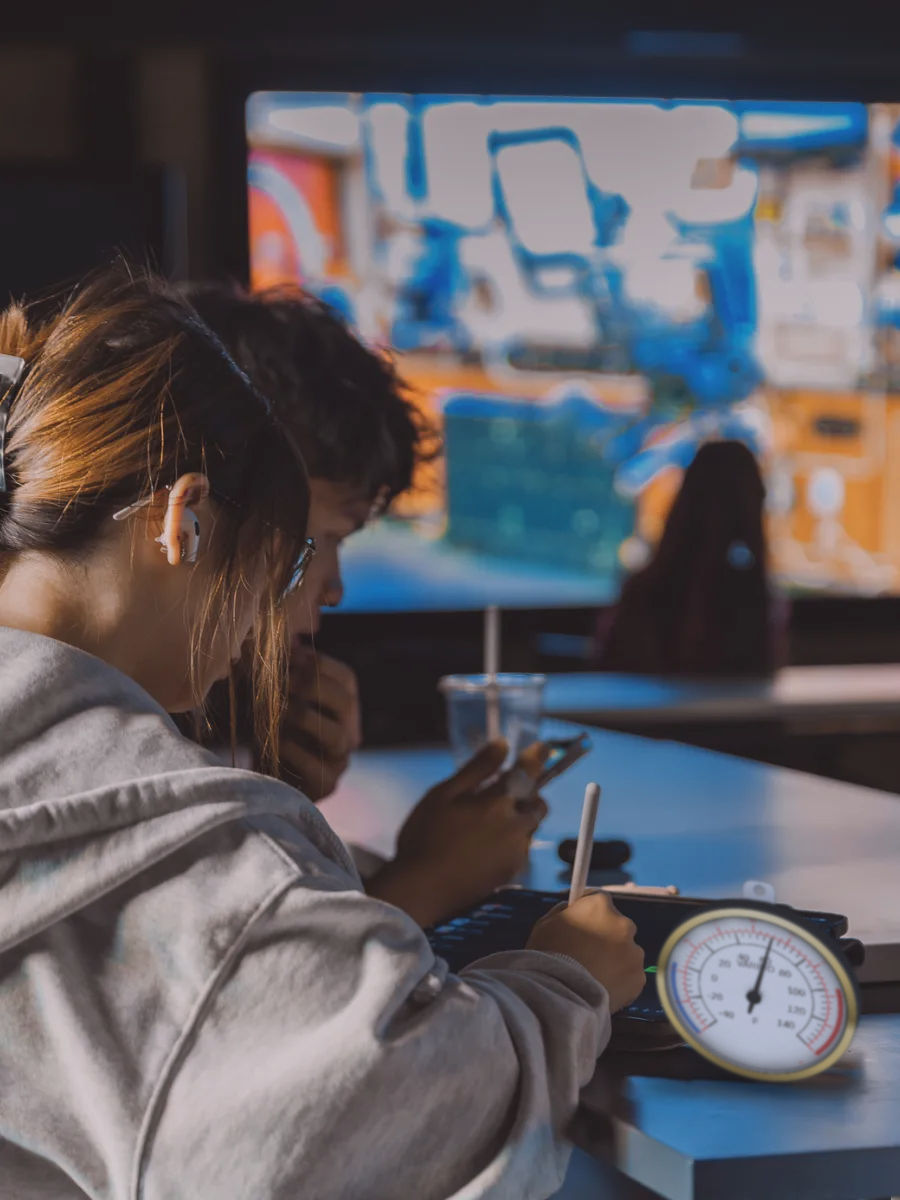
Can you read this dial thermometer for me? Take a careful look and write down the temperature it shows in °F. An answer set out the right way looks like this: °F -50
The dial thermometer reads °F 60
